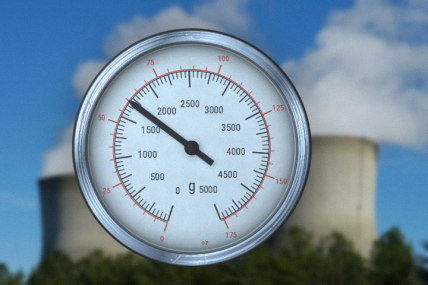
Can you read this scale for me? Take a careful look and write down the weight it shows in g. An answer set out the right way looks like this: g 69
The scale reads g 1700
